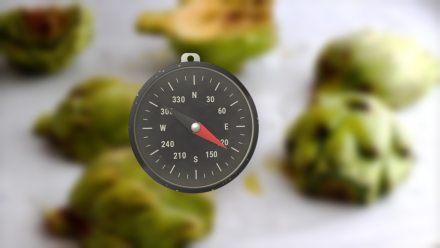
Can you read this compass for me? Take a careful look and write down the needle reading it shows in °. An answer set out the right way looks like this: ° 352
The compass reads ° 125
